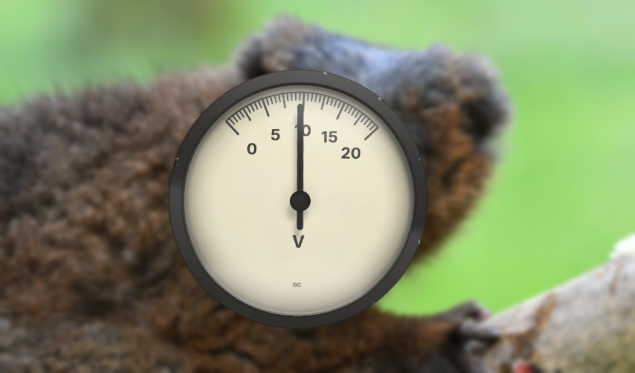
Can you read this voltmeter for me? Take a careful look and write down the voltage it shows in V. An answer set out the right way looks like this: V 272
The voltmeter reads V 9.5
